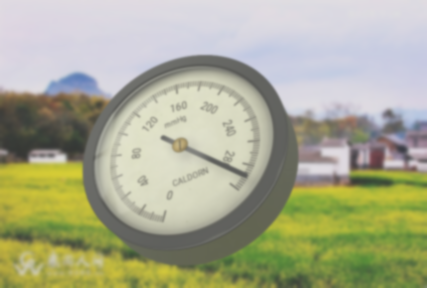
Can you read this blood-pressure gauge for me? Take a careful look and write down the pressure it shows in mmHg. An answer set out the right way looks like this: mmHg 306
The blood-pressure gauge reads mmHg 290
